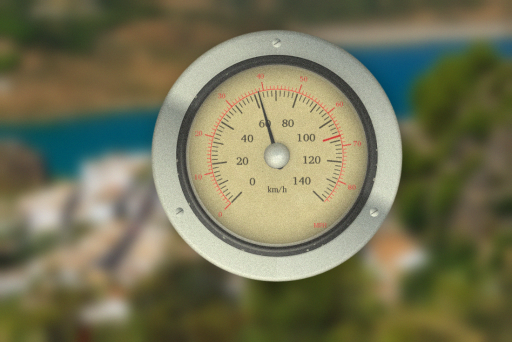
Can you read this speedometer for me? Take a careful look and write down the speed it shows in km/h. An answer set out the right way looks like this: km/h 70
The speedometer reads km/h 62
